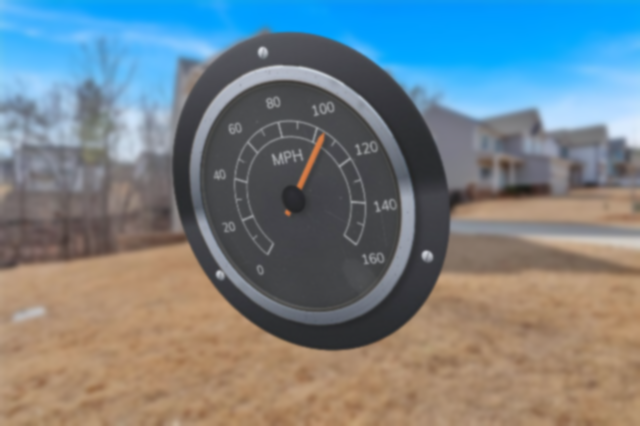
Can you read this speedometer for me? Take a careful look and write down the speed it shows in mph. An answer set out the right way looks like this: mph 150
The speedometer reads mph 105
